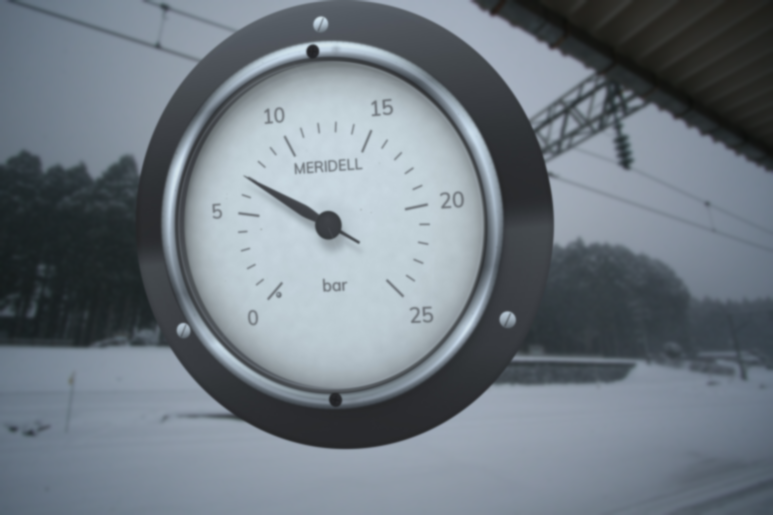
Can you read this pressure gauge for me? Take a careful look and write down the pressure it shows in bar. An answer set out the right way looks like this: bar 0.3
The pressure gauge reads bar 7
